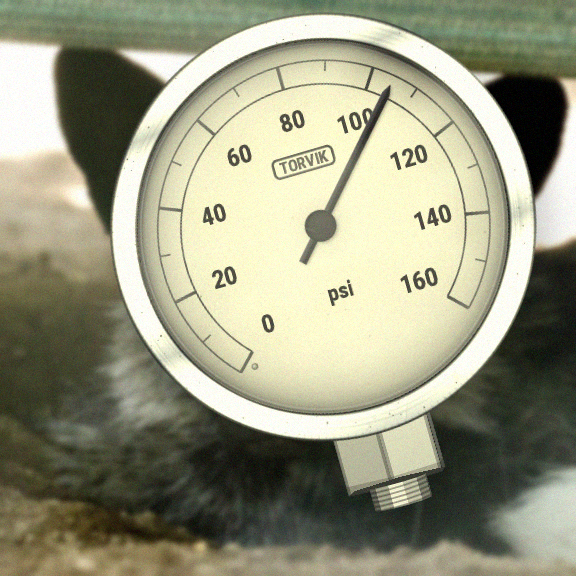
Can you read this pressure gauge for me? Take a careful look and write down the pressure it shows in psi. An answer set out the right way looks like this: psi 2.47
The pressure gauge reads psi 105
